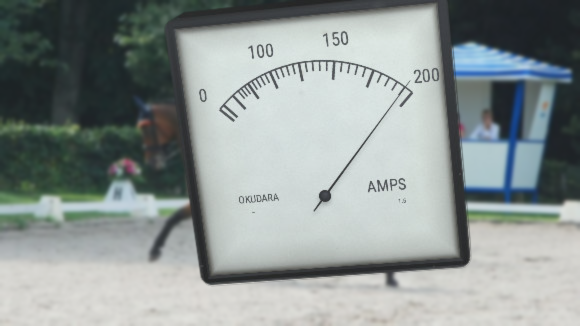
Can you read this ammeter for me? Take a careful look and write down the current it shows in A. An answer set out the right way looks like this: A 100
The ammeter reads A 195
